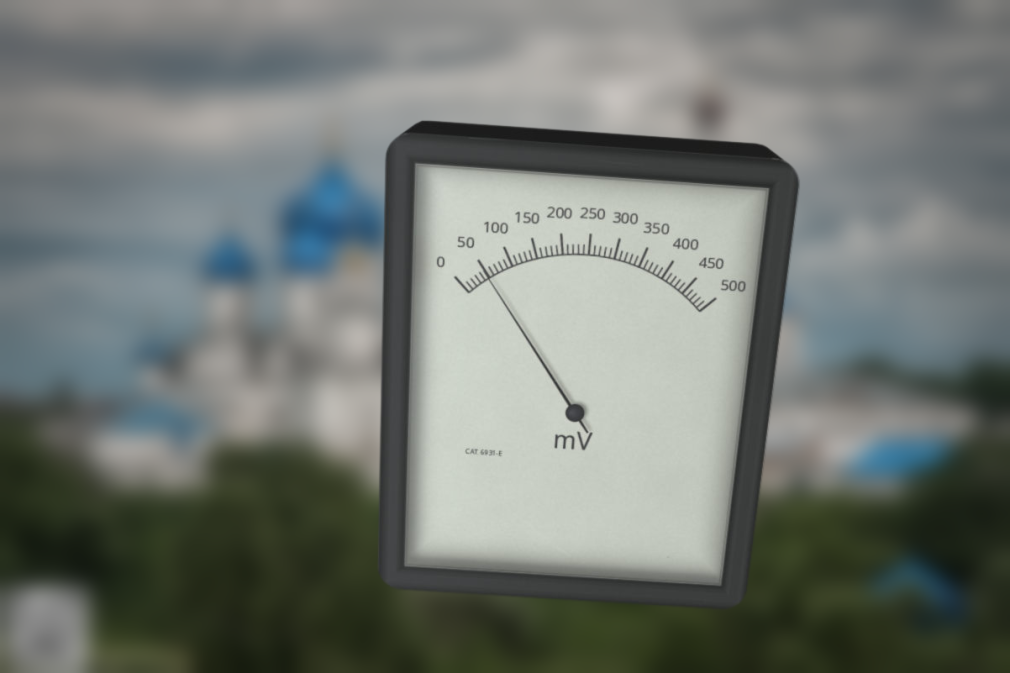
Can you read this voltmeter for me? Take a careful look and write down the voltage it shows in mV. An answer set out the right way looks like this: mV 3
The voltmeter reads mV 50
